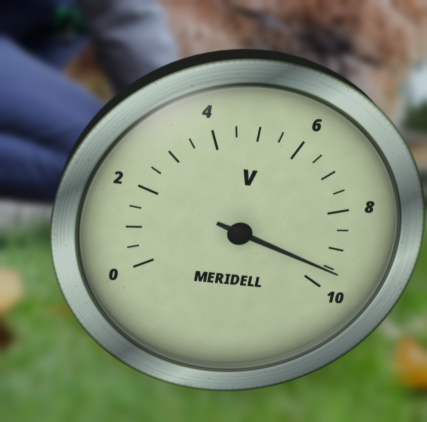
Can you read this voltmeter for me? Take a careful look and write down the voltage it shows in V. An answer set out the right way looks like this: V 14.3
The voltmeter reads V 9.5
